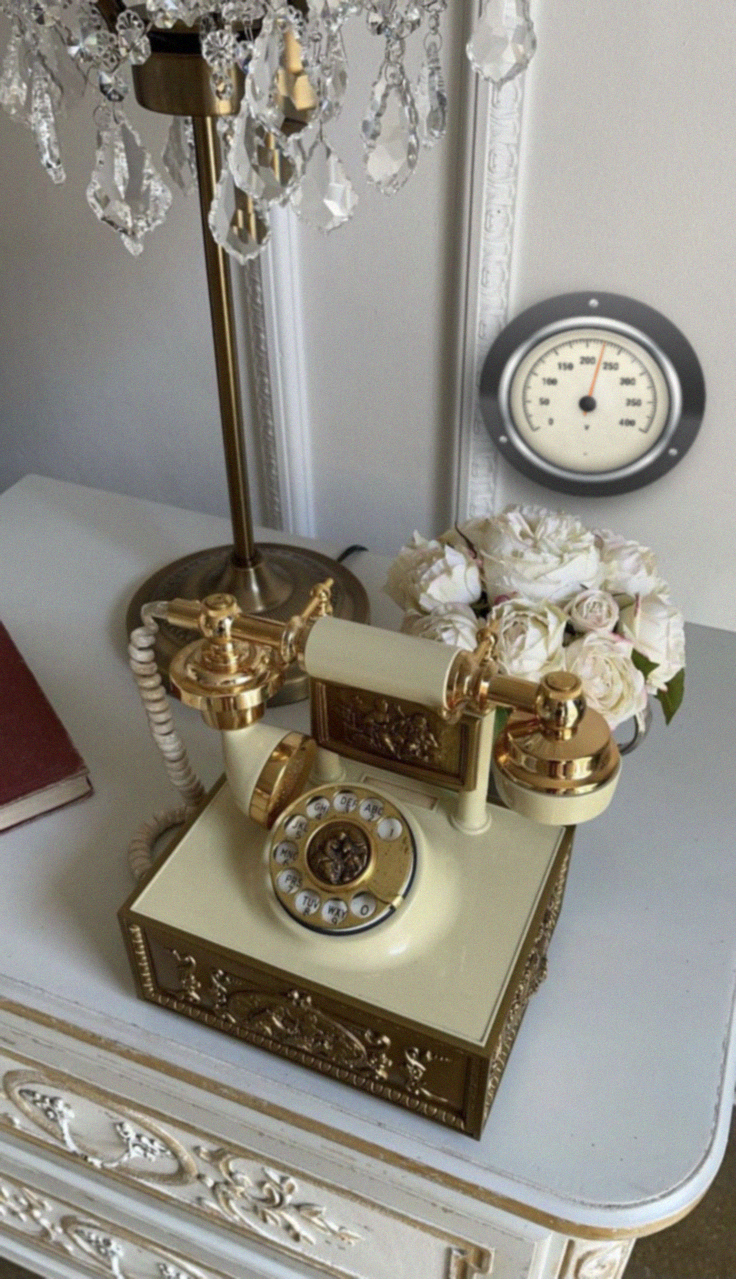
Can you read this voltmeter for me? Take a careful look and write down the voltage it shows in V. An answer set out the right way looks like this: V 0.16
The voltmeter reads V 225
